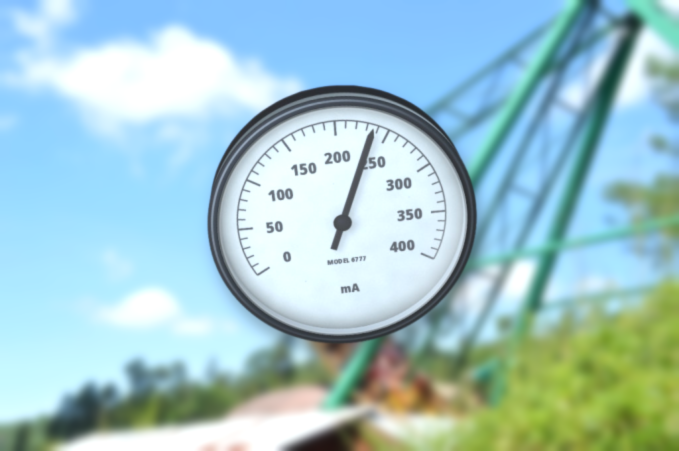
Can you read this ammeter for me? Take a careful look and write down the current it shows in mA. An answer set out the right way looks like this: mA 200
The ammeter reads mA 235
